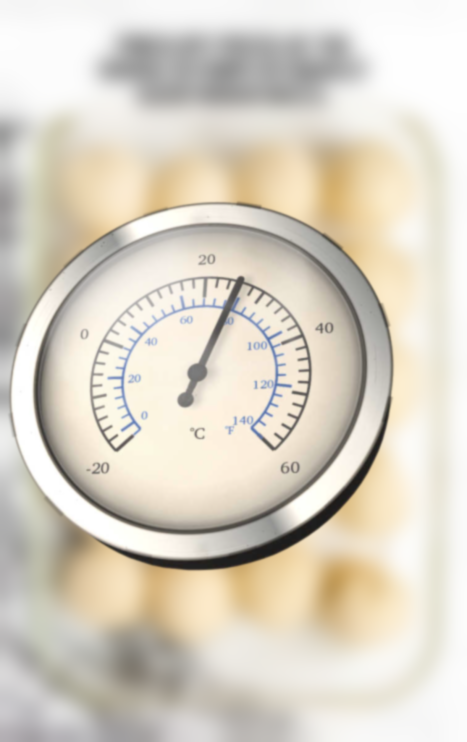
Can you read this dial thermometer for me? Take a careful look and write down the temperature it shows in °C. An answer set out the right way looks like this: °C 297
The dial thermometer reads °C 26
